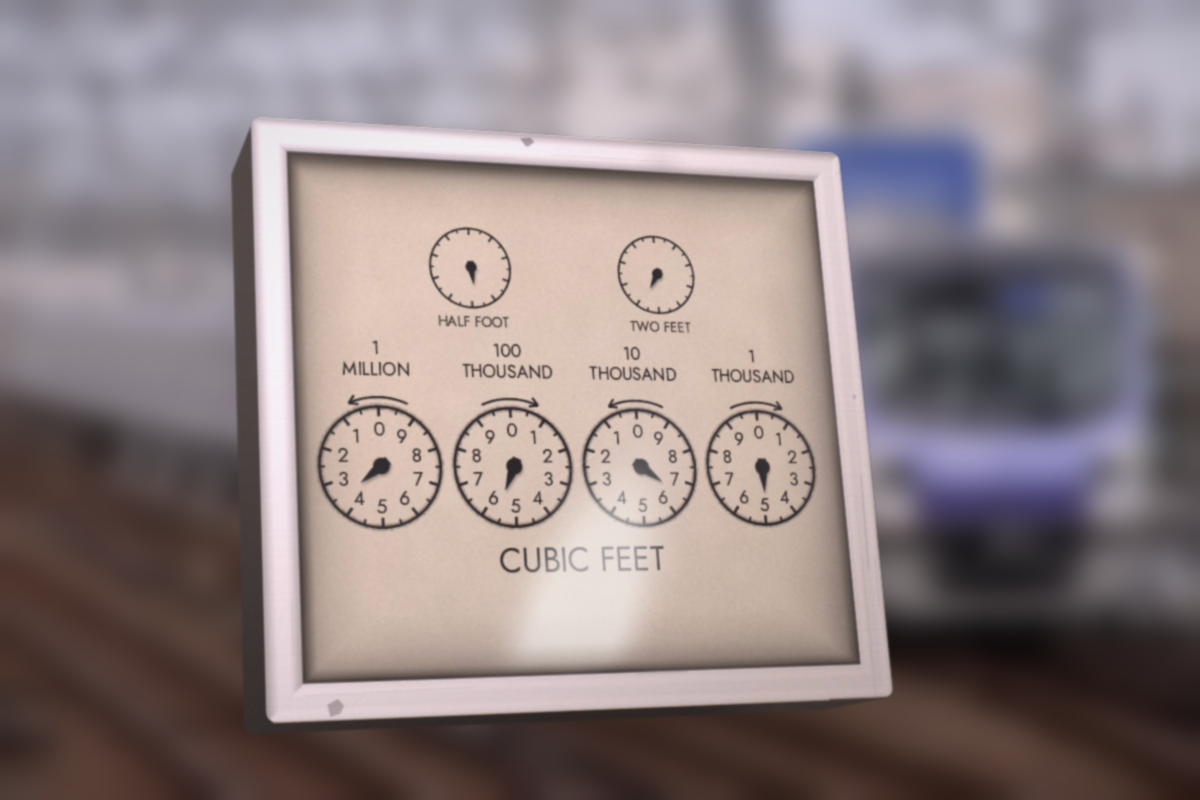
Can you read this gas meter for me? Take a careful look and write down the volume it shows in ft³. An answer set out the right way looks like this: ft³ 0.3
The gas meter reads ft³ 356500
